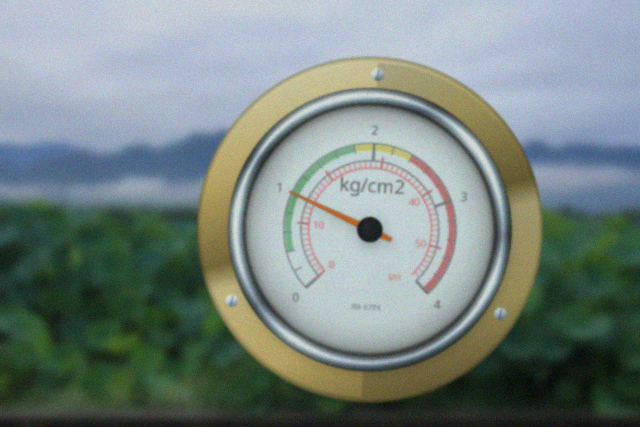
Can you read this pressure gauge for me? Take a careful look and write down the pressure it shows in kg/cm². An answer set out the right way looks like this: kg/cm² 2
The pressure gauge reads kg/cm² 1
